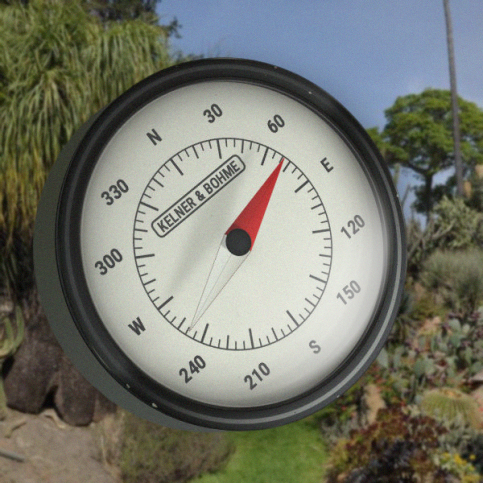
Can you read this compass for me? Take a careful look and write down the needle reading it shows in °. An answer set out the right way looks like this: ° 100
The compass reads ° 70
